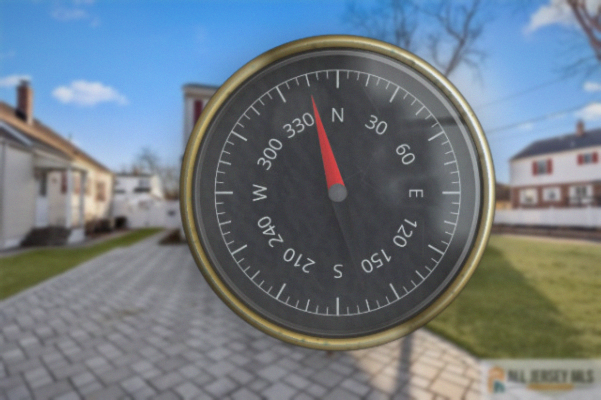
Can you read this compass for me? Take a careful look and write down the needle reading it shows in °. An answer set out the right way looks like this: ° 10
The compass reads ° 345
